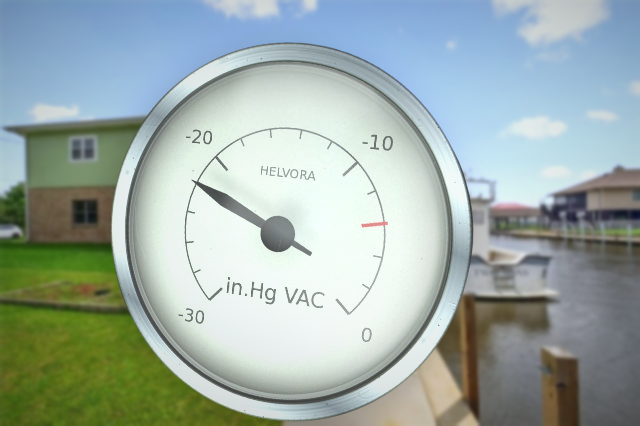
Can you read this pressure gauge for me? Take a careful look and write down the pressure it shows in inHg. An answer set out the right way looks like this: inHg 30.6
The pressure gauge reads inHg -22
